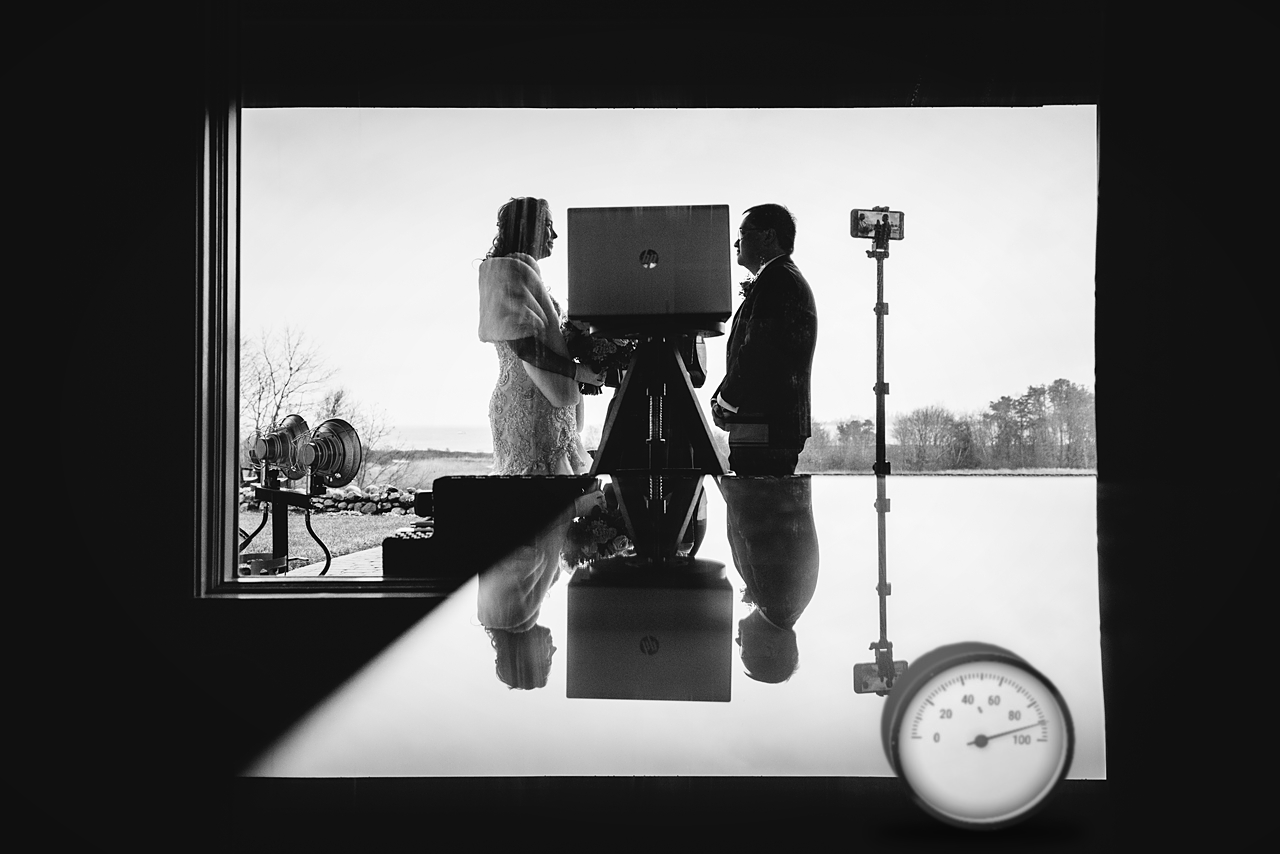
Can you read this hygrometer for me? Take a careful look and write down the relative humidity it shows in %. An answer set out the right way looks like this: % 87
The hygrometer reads % 90
